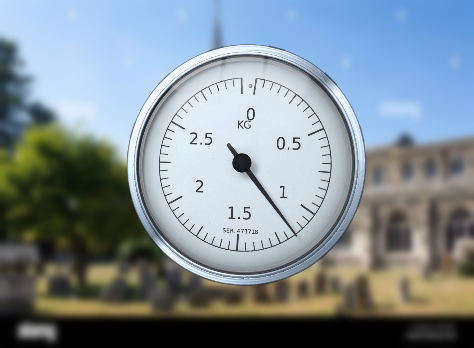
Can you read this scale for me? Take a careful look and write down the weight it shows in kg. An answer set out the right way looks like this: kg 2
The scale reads kg 1.15
